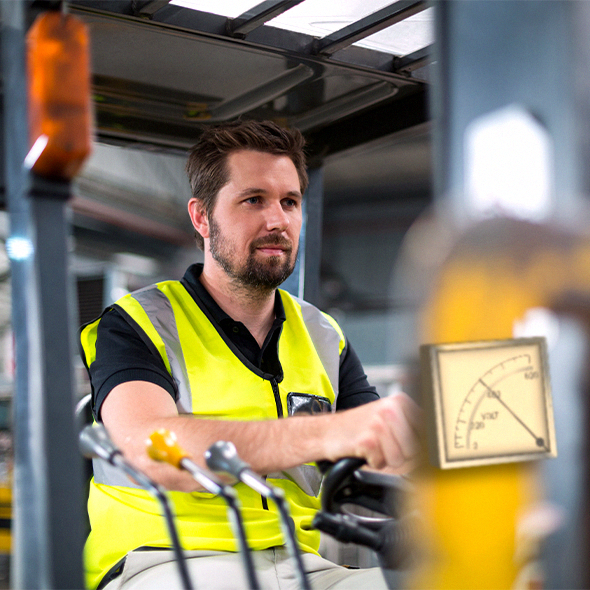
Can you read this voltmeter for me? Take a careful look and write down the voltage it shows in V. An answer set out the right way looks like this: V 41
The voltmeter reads V 400
